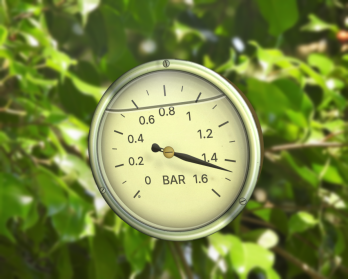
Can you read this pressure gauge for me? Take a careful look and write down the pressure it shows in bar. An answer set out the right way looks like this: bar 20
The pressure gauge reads bar 1.45
